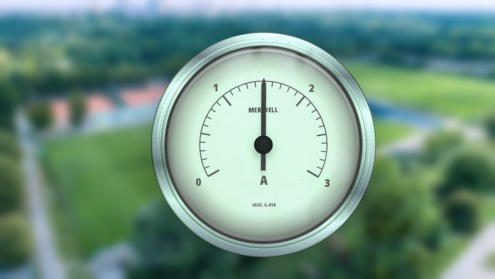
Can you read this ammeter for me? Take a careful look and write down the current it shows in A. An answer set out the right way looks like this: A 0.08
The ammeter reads A 1.5
